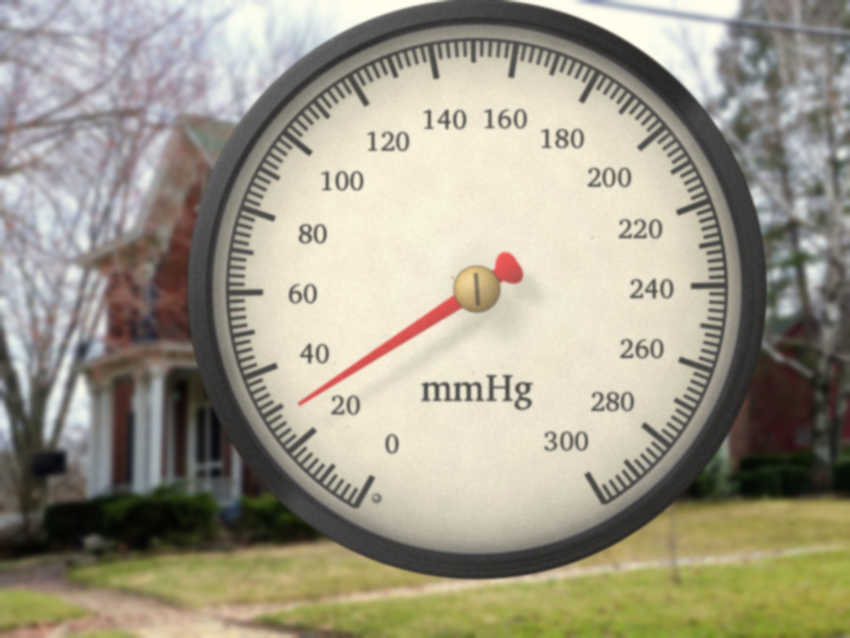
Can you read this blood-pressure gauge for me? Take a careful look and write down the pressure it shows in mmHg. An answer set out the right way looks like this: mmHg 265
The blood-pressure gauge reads mmHg 28
